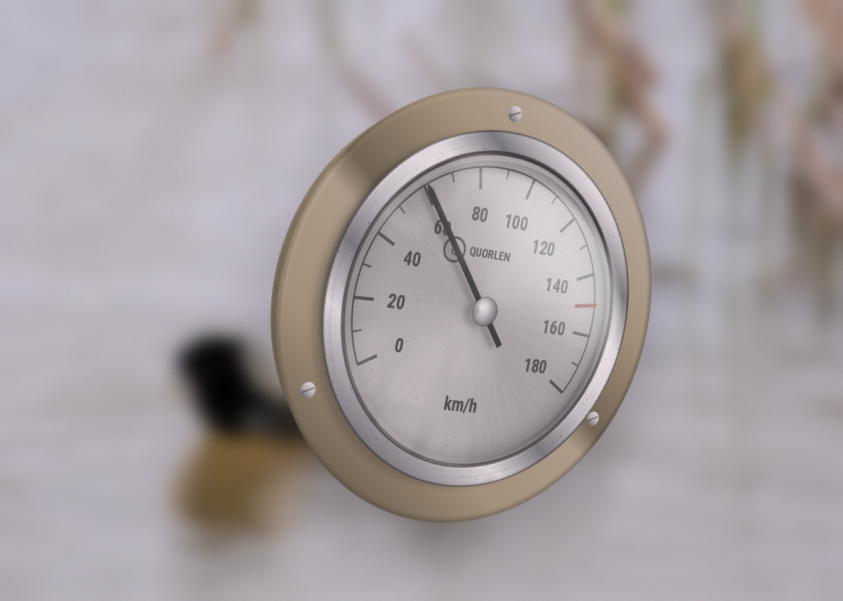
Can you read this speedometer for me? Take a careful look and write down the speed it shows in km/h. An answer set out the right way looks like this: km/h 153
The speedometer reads km/h 60
